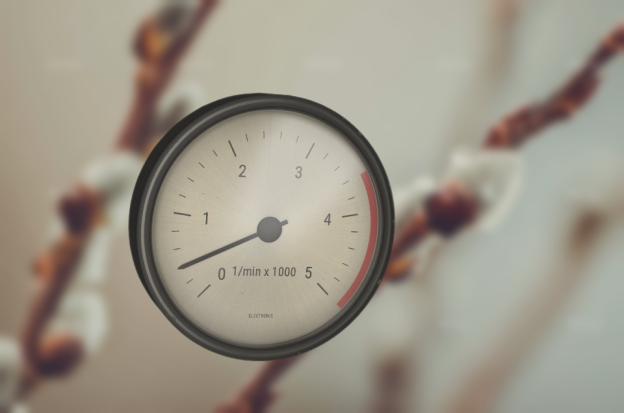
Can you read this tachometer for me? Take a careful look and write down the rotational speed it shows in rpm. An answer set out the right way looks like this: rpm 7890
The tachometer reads rpm 400
